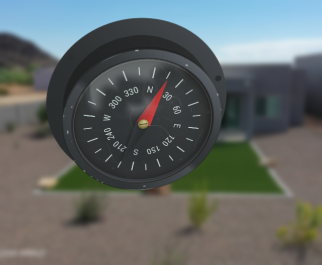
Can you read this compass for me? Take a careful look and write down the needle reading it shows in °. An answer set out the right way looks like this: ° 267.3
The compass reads ° 15
